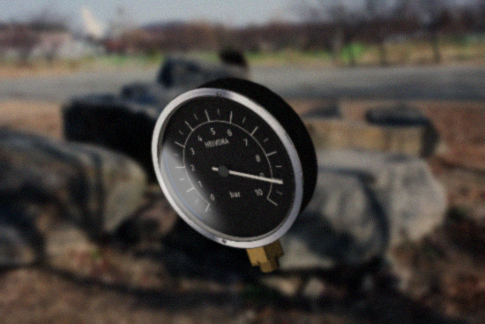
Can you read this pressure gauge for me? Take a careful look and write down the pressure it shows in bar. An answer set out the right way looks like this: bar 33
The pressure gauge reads bar 9
